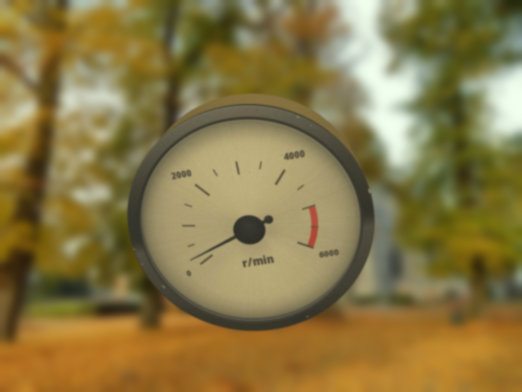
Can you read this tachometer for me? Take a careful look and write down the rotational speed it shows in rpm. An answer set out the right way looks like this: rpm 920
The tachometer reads rpm 250
